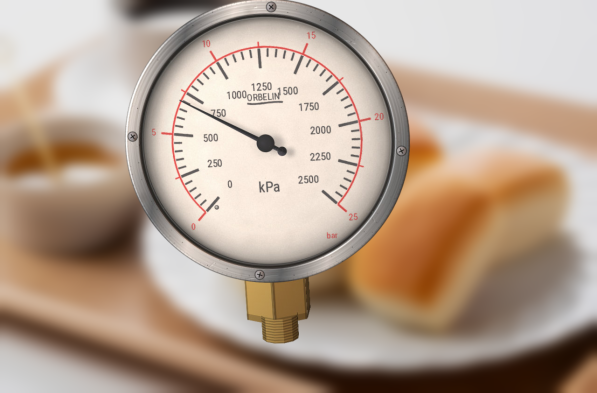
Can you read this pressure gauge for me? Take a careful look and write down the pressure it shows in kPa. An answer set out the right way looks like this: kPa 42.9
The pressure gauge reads kPa 700
